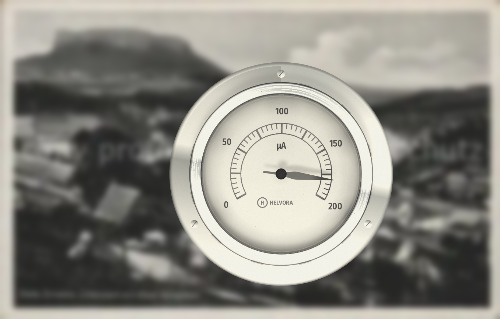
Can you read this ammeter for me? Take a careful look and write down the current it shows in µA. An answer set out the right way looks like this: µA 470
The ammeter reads µA 180
